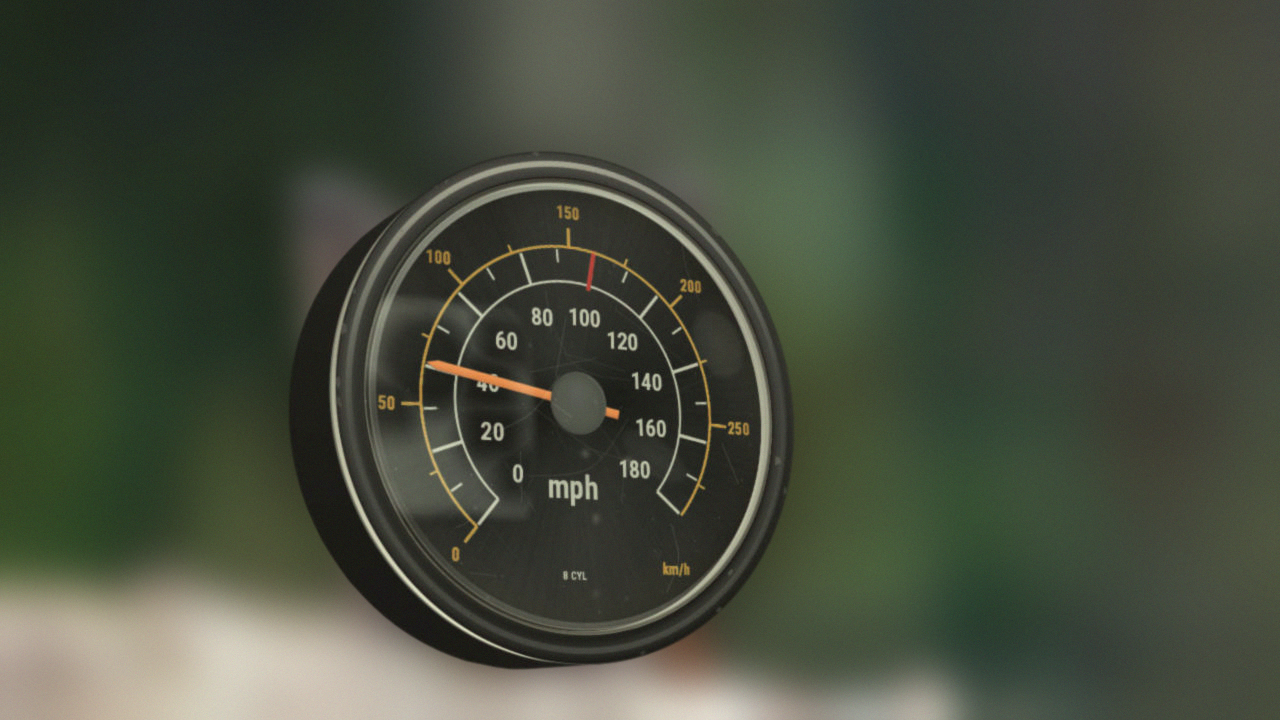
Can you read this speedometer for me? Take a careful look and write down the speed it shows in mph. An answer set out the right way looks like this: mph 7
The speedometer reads mph 40
